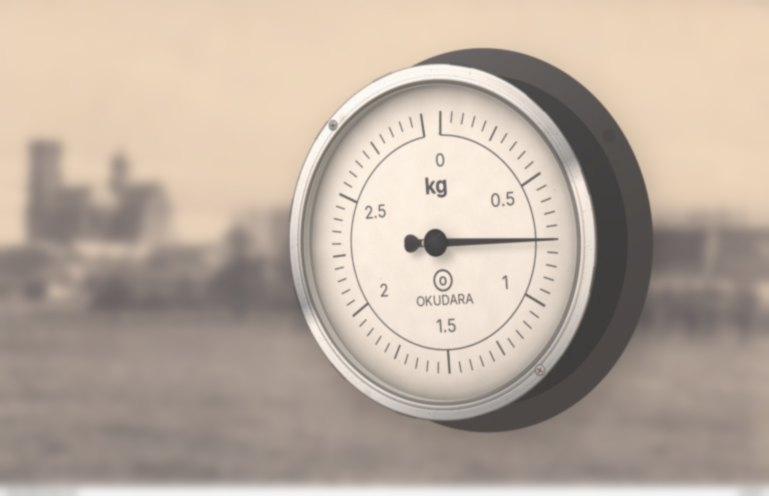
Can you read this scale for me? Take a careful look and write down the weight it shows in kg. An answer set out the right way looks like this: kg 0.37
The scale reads kg 0.75
